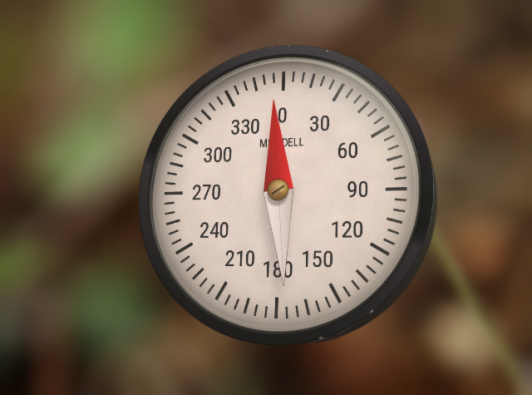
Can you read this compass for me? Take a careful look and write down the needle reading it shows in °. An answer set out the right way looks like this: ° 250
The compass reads ° 355
